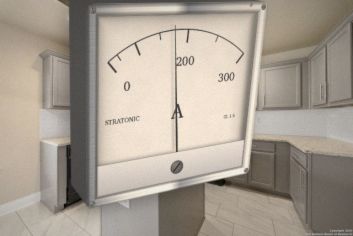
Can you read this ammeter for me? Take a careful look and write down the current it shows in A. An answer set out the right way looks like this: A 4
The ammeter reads A 175
